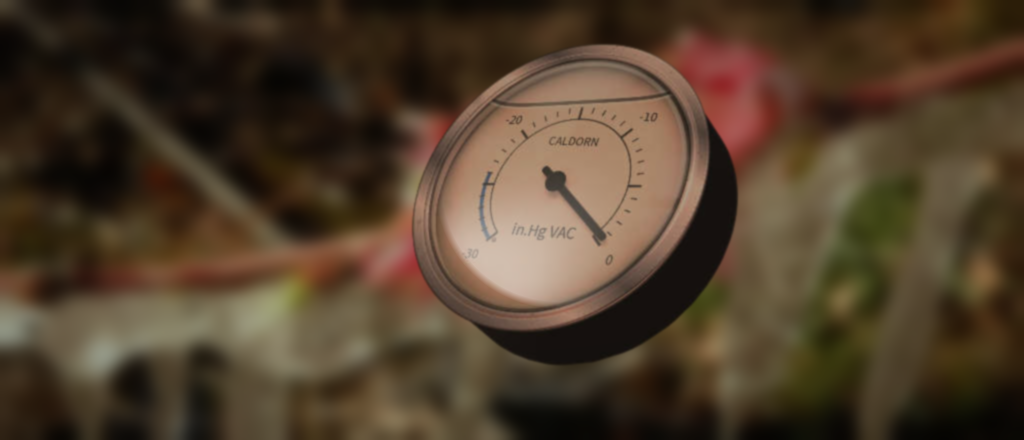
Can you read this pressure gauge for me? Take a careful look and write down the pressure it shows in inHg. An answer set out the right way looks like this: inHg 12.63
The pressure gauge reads inHg -0.5
